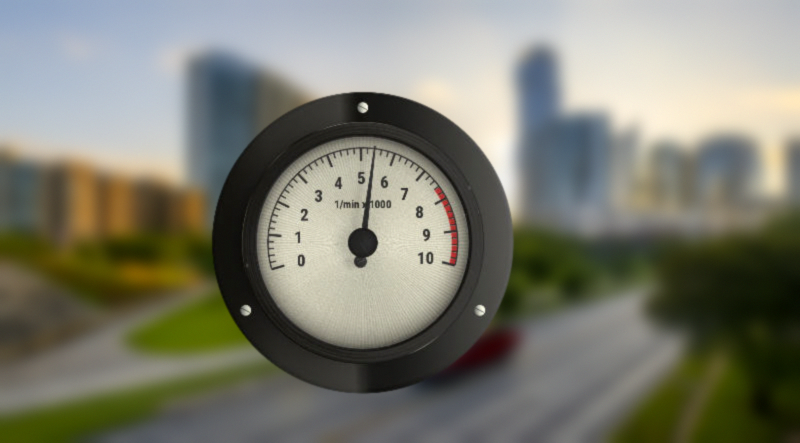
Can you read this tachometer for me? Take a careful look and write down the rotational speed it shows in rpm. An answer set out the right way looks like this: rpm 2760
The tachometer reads rpm 5400
